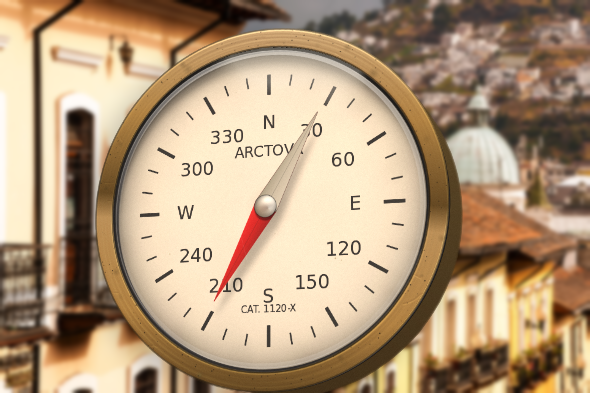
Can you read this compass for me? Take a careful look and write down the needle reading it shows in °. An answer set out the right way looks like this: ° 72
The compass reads ° 210
